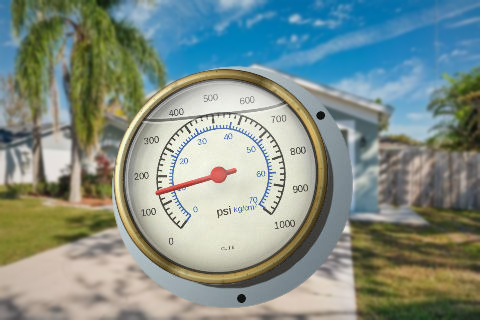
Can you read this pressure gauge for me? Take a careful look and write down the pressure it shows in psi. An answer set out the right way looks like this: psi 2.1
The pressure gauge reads psi 140
